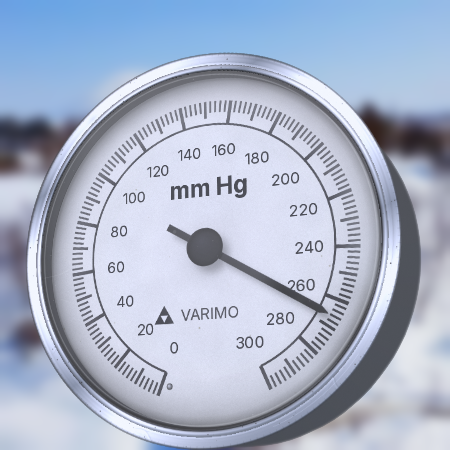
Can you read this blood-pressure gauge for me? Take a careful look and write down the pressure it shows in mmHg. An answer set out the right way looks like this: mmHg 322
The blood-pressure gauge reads mmHg 266
